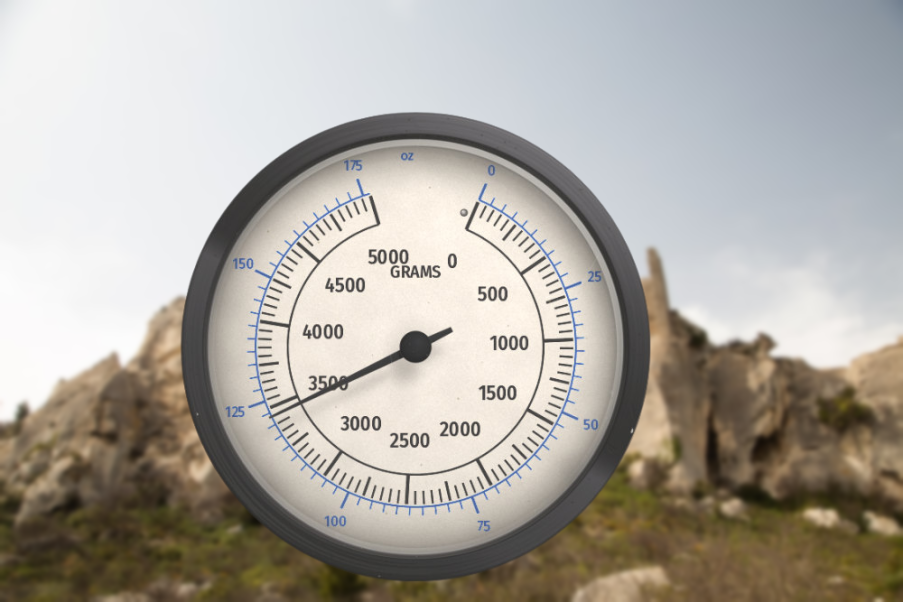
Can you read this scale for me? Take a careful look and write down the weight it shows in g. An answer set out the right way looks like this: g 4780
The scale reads g 3450
